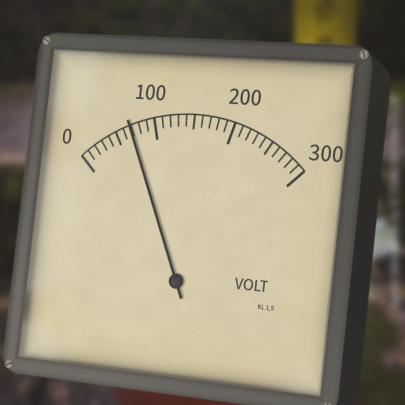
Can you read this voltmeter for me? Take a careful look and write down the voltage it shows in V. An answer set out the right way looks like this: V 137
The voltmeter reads V 70
